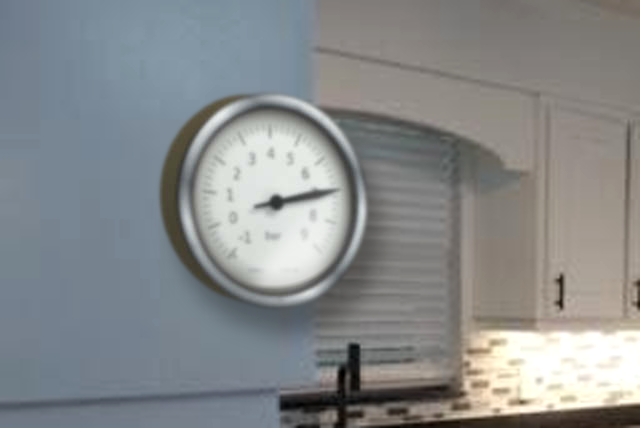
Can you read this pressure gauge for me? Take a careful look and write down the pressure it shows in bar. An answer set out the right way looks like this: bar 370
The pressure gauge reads bar 7
